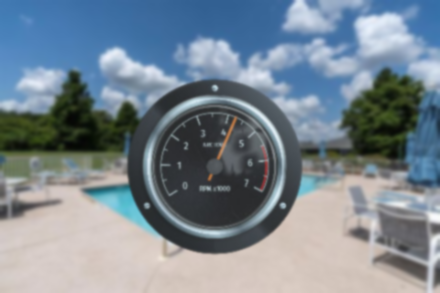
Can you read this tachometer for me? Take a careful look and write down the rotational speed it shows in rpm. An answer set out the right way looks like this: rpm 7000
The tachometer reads rpm 4250
